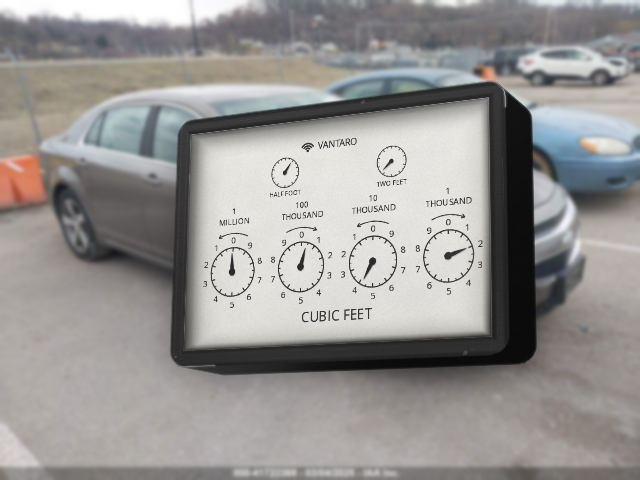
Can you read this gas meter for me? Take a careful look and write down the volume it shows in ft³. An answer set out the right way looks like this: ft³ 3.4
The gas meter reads ft³ 4200
